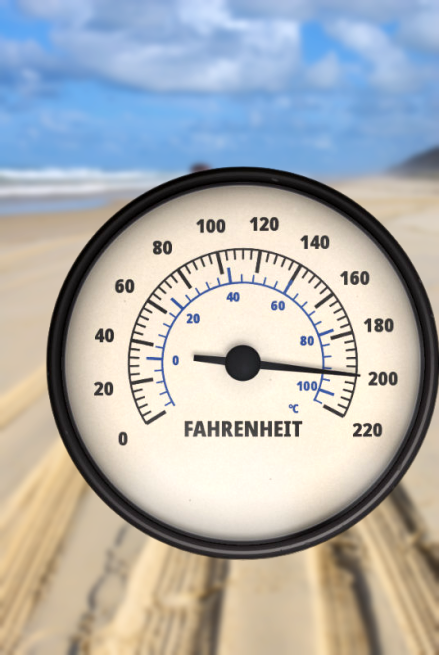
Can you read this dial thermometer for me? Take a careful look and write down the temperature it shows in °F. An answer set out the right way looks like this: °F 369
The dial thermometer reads °F 200
